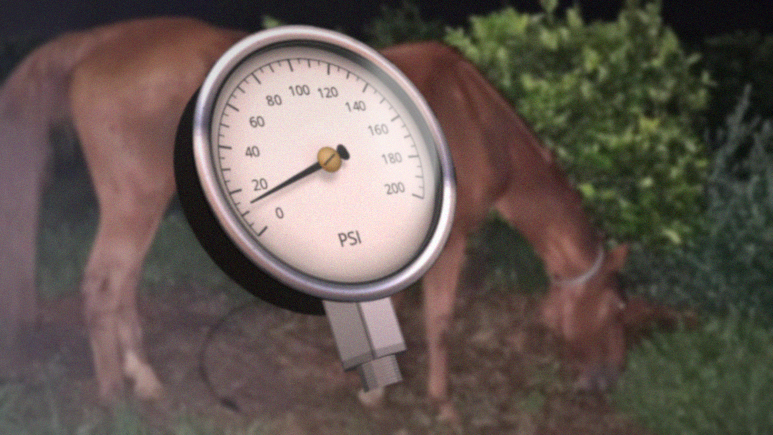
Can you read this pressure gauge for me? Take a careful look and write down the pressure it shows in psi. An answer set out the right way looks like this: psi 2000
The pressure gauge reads psi 12.5
